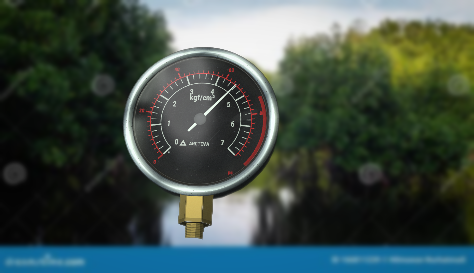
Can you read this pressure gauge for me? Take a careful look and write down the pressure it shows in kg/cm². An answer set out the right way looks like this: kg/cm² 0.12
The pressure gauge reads kg/cm² 4.6
